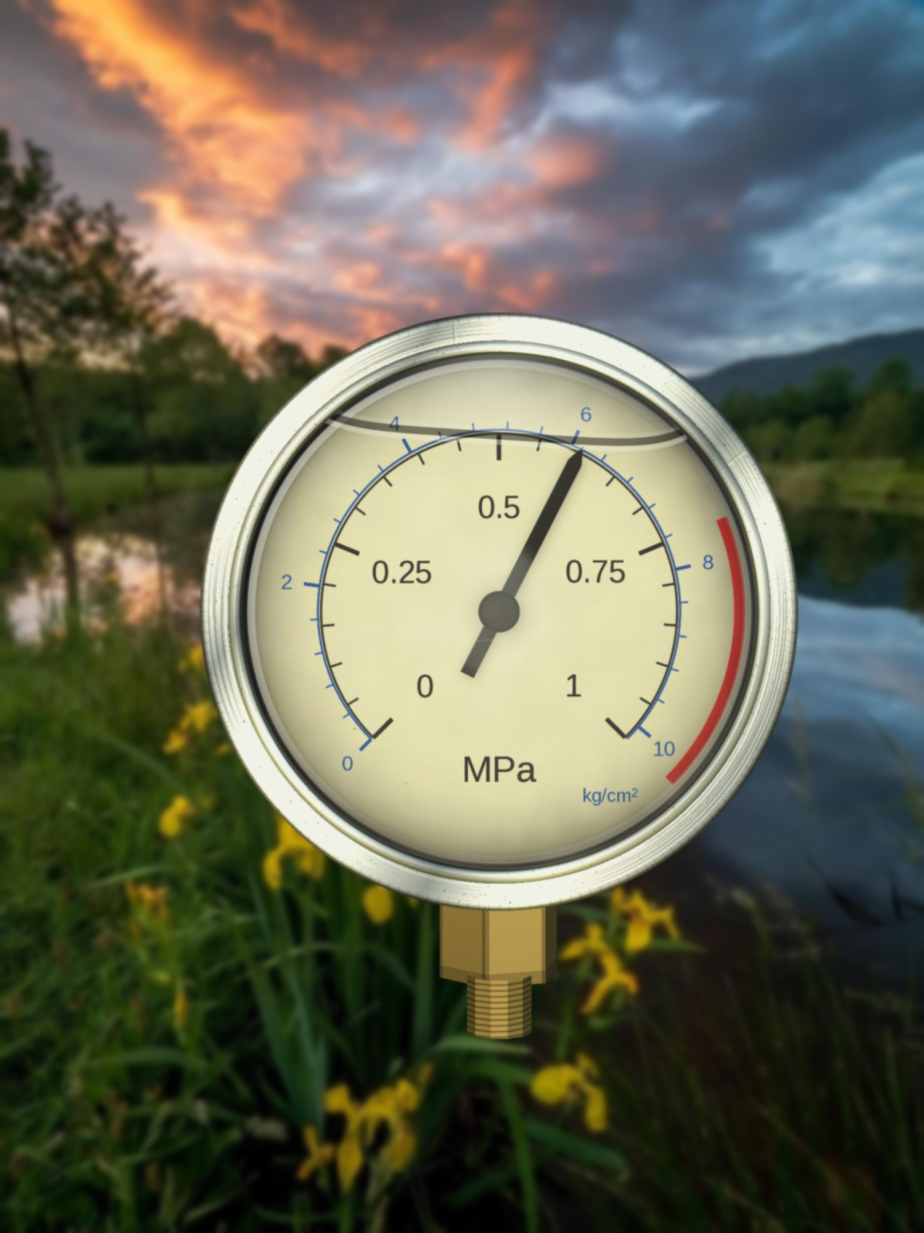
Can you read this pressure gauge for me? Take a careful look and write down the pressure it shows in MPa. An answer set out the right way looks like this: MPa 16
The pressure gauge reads MPa 0.6
